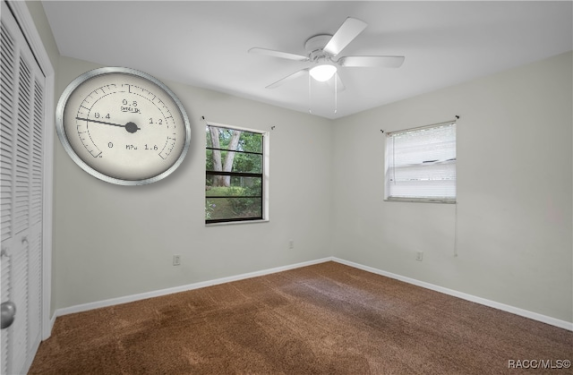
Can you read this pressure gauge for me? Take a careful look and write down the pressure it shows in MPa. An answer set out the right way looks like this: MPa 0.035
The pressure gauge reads MPa 0.3
